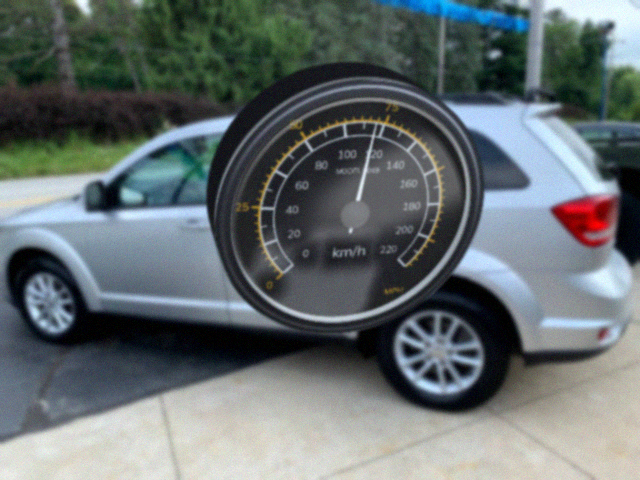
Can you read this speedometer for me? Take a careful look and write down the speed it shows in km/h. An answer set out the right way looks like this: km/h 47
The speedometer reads km/h 115
